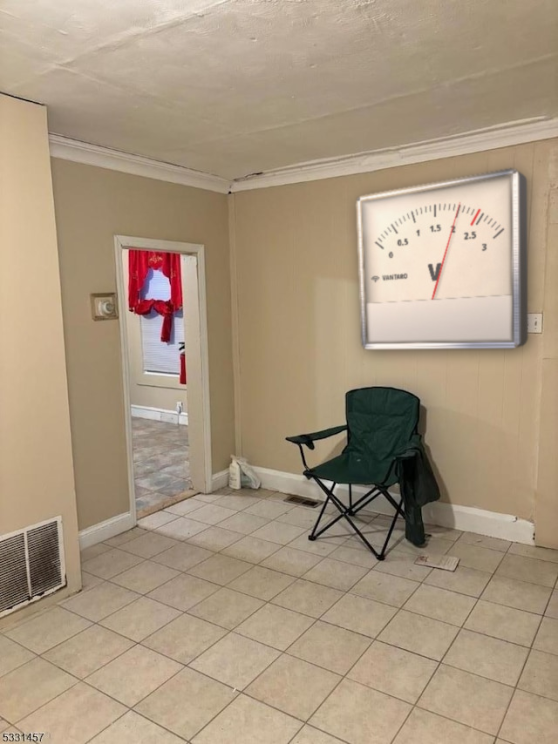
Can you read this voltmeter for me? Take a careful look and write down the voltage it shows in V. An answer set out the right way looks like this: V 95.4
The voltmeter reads V 2
